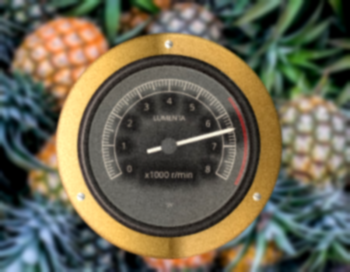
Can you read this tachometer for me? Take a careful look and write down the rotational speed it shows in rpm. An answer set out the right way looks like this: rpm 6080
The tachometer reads rpm 6500
